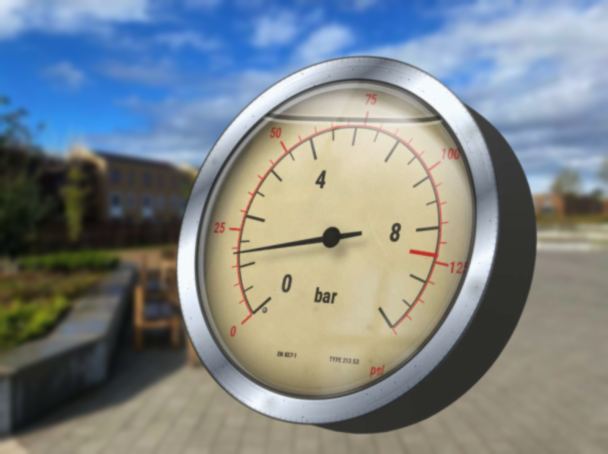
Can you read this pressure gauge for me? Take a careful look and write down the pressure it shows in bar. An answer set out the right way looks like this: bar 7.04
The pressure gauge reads bar 1.25
